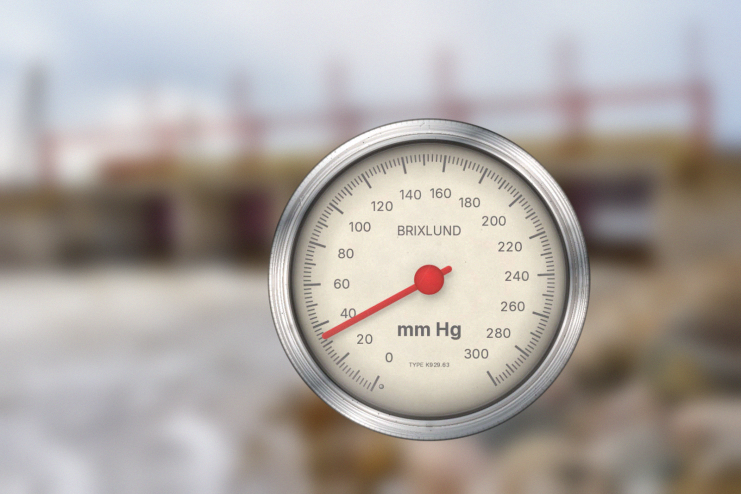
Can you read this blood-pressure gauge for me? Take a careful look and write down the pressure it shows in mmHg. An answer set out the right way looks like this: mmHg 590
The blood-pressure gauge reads mmHg 34
